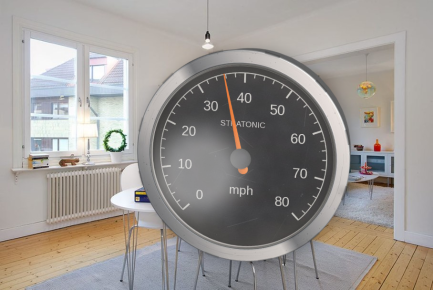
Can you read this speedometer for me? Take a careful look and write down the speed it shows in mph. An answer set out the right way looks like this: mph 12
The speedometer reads mph 36
